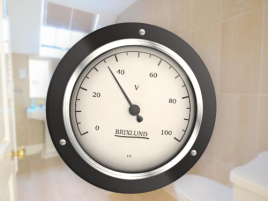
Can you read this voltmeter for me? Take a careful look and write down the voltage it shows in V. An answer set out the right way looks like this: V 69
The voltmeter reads V 35
